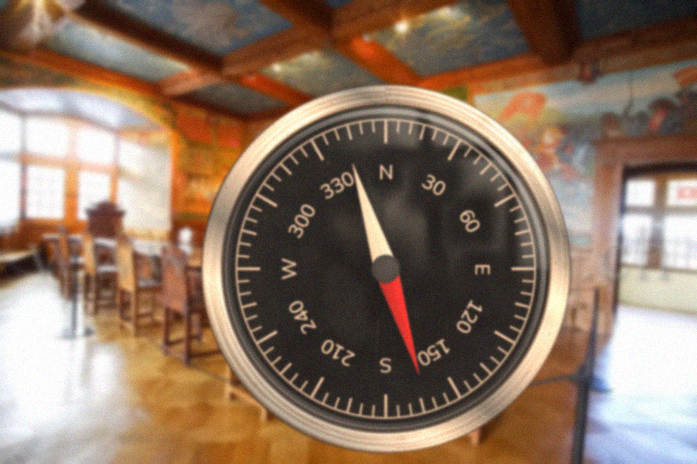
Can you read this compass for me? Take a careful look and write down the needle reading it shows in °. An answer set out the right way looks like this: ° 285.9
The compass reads ° 162.5
